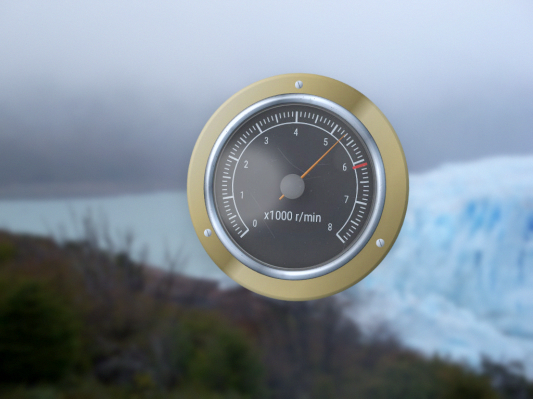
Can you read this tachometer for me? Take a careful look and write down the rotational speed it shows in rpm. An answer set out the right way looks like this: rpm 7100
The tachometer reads rpm 5300
